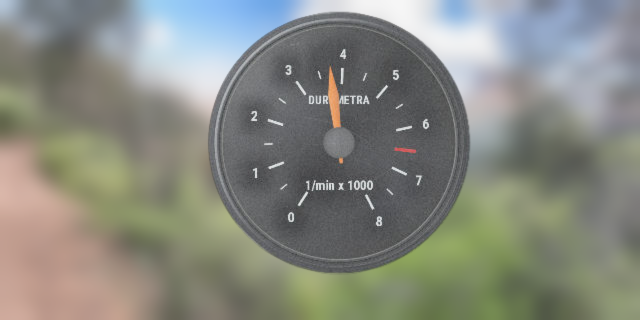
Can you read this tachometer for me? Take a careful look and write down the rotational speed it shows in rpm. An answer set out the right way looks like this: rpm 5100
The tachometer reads rpm 3750
